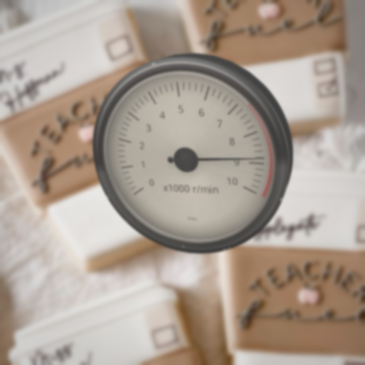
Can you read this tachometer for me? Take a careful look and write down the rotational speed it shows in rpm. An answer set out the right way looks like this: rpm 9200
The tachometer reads rpm 8800
